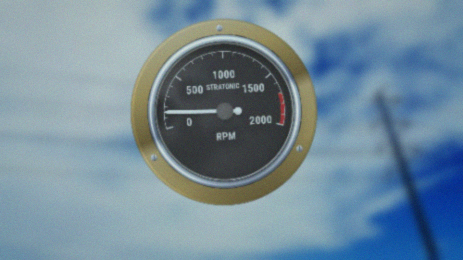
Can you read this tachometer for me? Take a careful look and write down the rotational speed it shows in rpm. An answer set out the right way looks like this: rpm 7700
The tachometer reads rpm 150
